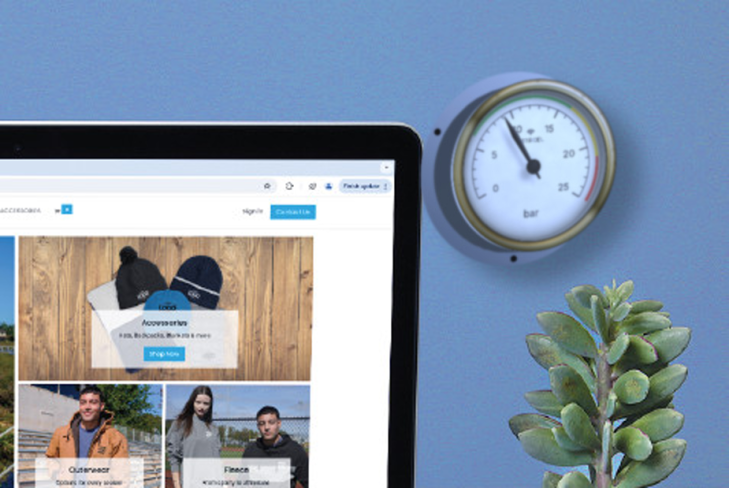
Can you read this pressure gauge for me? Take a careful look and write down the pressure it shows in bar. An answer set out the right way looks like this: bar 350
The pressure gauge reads bar 9
